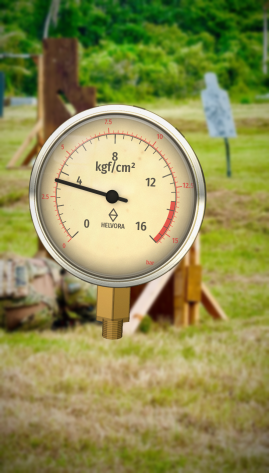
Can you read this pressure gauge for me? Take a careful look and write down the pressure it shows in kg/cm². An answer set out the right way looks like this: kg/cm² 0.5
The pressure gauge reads kg/cm² 3.5
